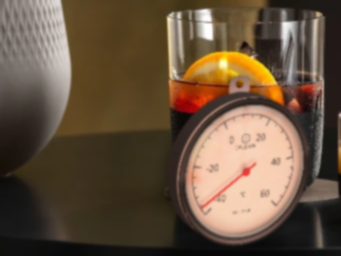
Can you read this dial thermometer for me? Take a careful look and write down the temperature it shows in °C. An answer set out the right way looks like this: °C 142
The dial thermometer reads °C -36
